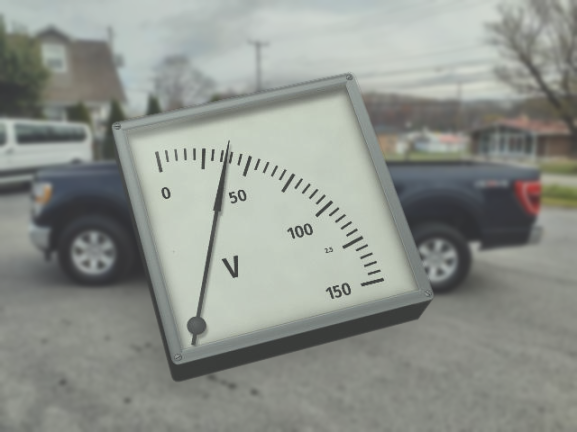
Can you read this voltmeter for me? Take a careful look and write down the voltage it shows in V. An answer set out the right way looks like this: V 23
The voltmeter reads V 37.5
